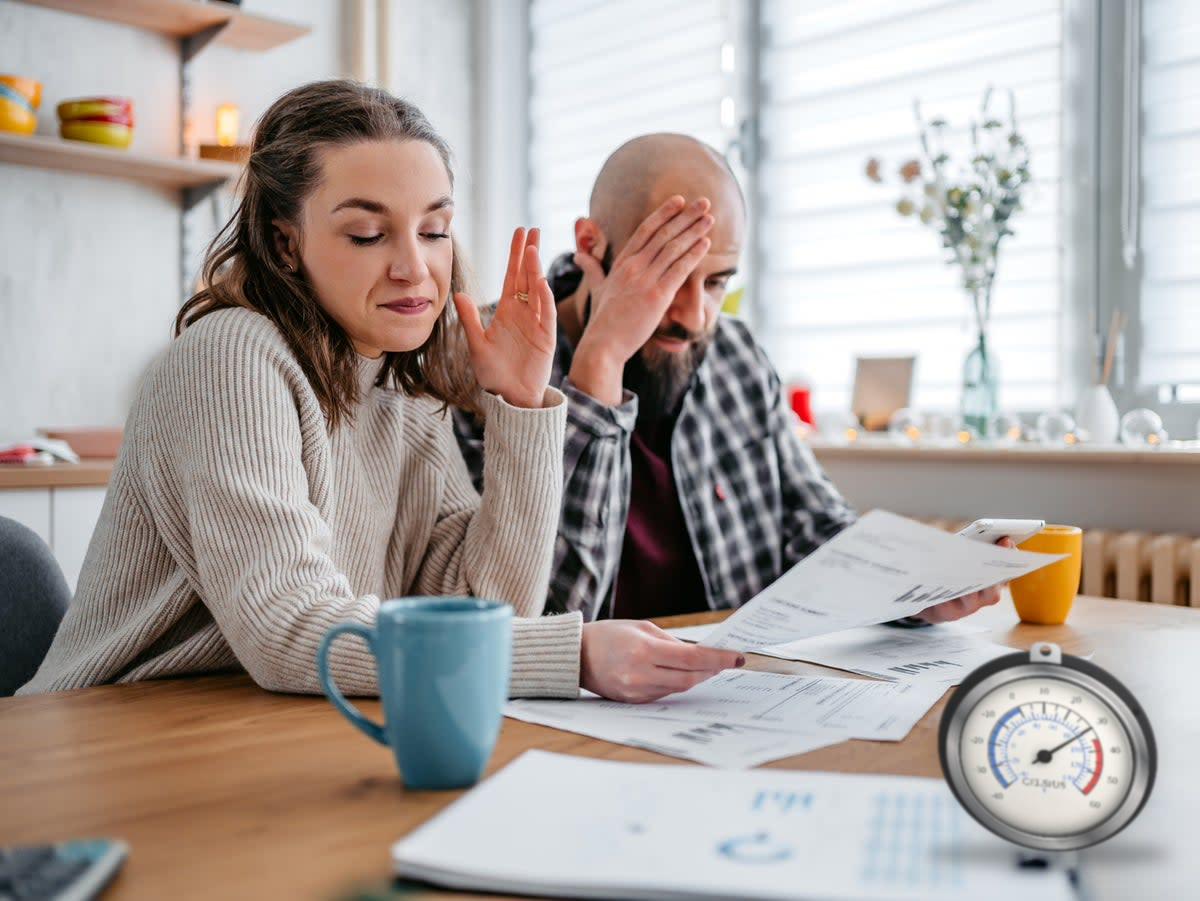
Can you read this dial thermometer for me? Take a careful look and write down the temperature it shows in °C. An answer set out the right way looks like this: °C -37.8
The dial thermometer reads °C 30
